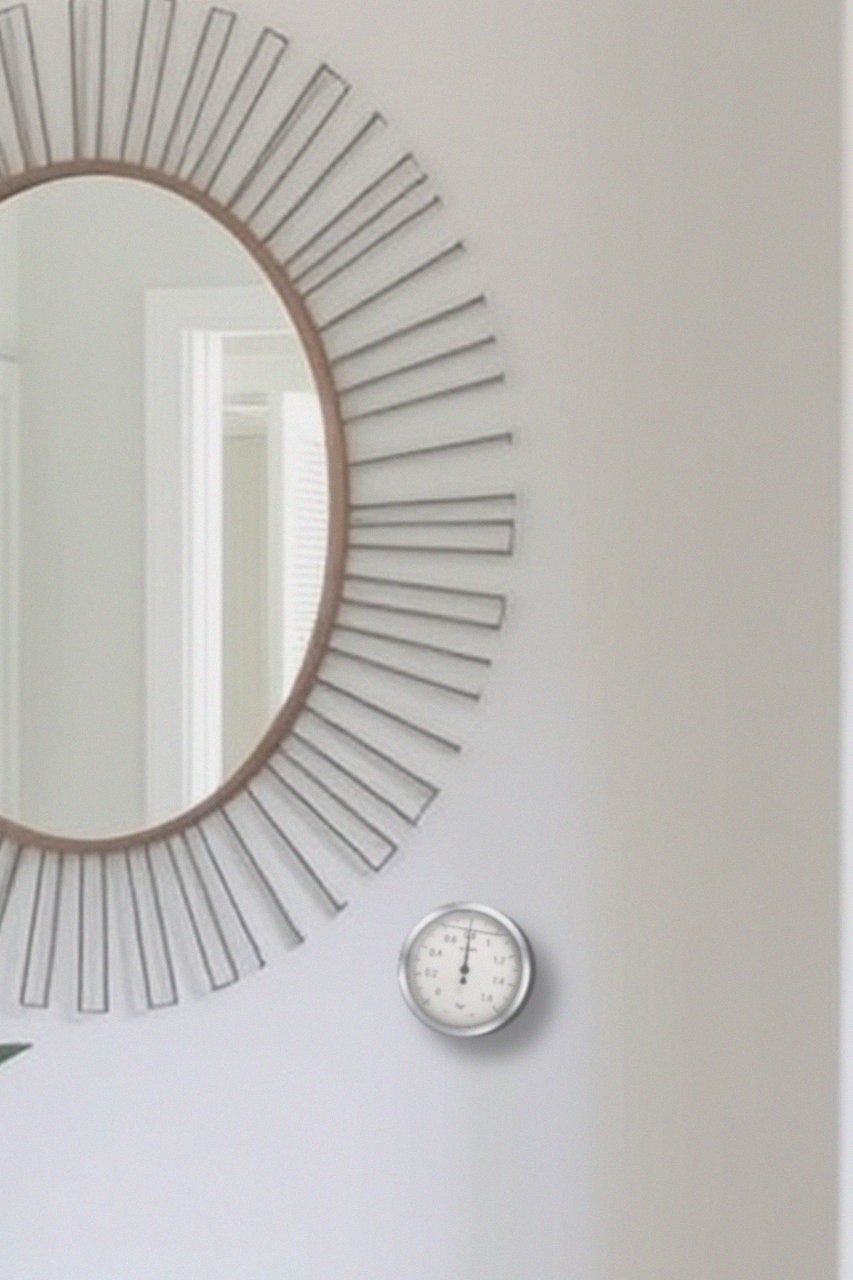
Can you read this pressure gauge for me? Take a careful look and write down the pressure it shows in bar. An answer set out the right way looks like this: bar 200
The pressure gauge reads bar 0.8
